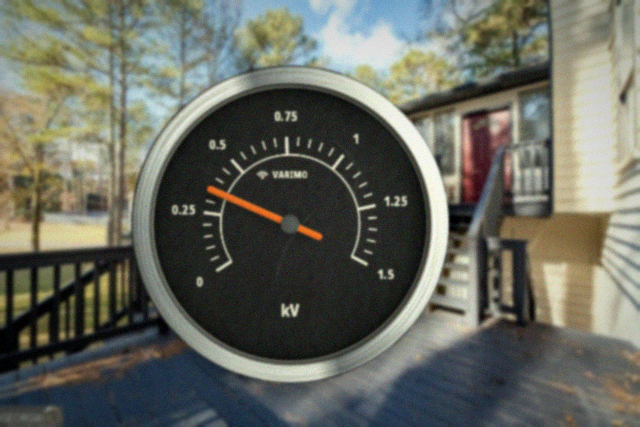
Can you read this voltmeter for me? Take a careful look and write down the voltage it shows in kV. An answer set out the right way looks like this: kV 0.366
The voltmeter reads kV 0.35
